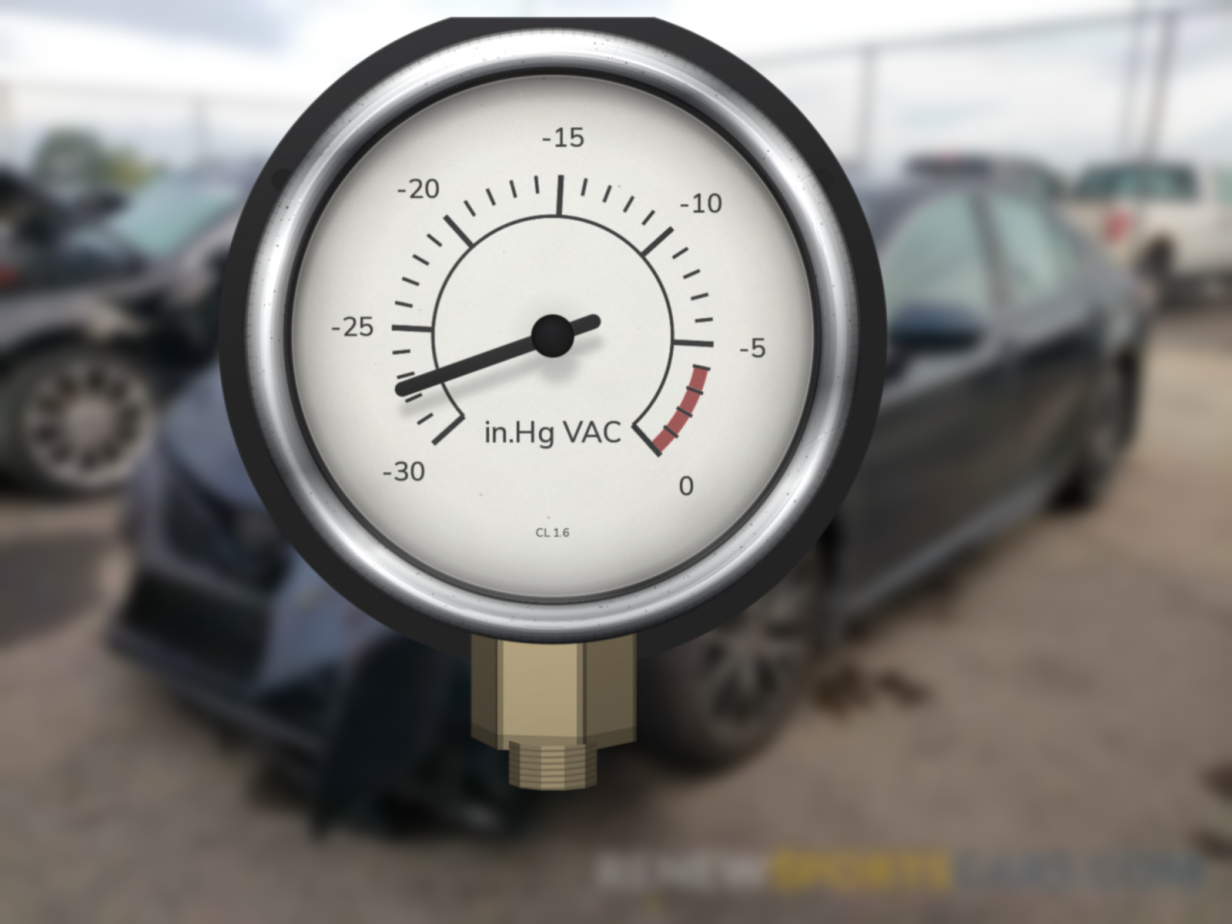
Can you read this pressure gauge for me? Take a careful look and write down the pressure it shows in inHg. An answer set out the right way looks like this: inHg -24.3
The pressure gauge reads inHg -27.5
